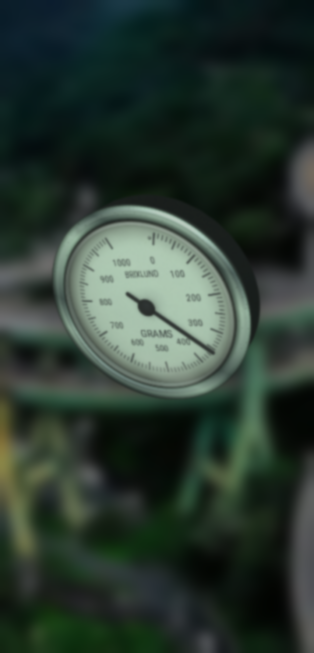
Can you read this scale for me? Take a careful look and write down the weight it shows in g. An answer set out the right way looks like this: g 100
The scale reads g 350
